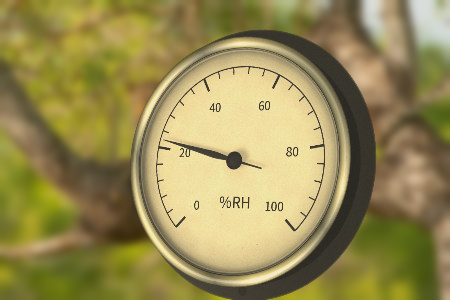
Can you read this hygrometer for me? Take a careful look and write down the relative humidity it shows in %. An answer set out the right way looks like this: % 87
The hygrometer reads % 22
